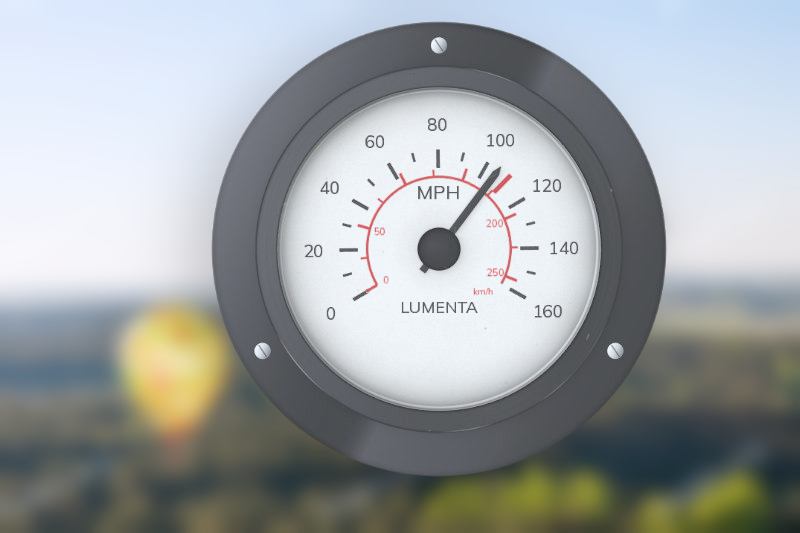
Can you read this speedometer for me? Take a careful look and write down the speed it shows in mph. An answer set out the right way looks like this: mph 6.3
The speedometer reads mph 105
